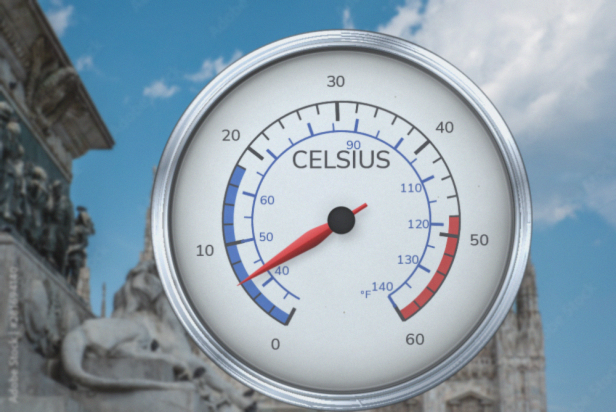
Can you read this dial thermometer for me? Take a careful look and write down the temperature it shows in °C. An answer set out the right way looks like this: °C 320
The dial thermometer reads °C 6
